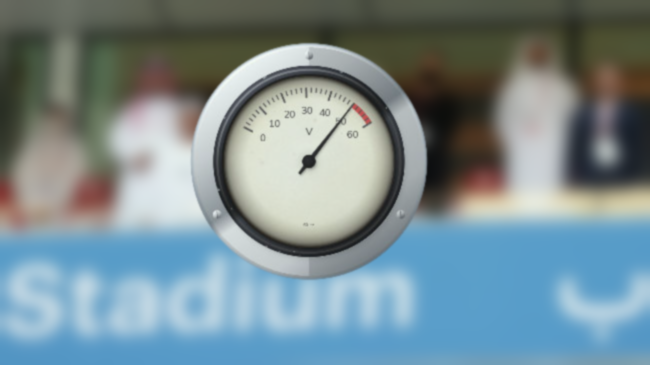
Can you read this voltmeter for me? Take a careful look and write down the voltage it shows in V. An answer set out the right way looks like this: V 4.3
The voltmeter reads V 50
